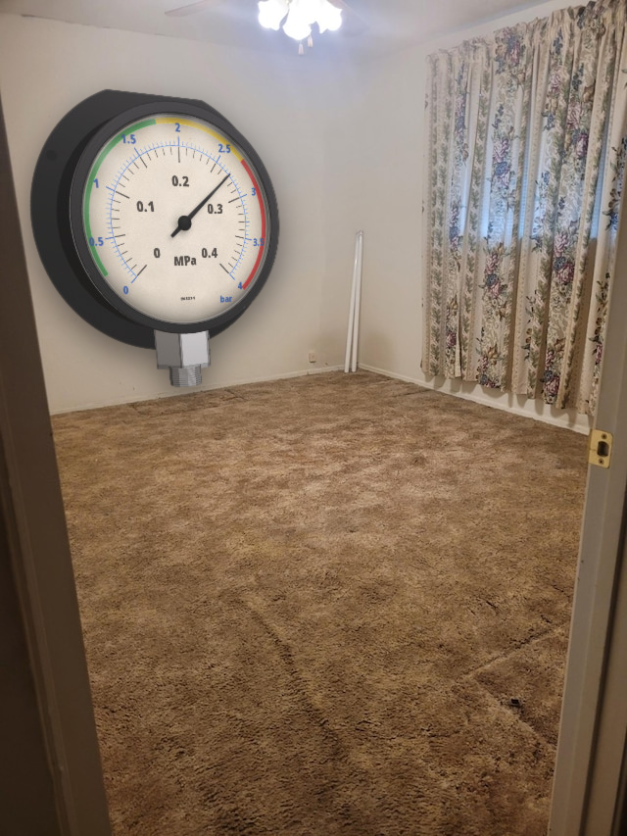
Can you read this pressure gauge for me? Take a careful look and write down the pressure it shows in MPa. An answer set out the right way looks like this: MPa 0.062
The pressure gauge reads MPa 0.27
